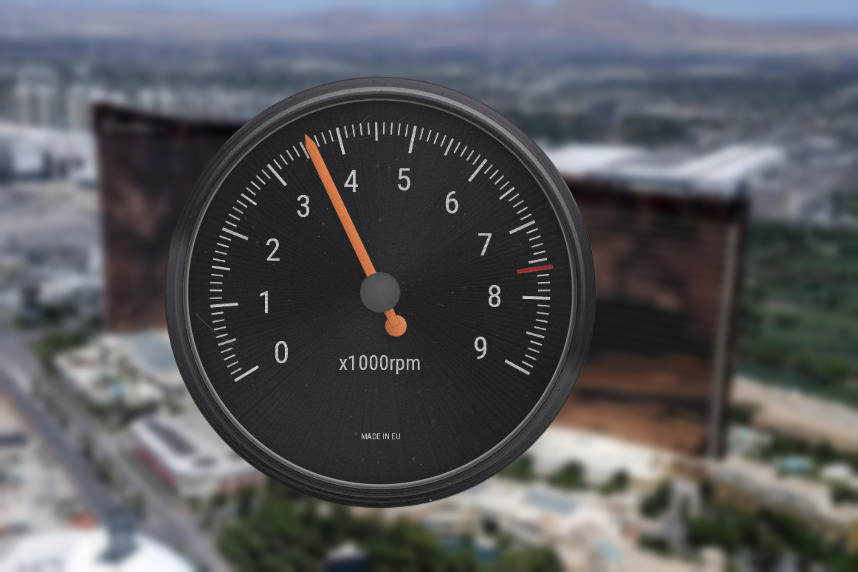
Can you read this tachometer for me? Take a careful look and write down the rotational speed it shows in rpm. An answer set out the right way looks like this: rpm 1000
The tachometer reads rpm 3600
